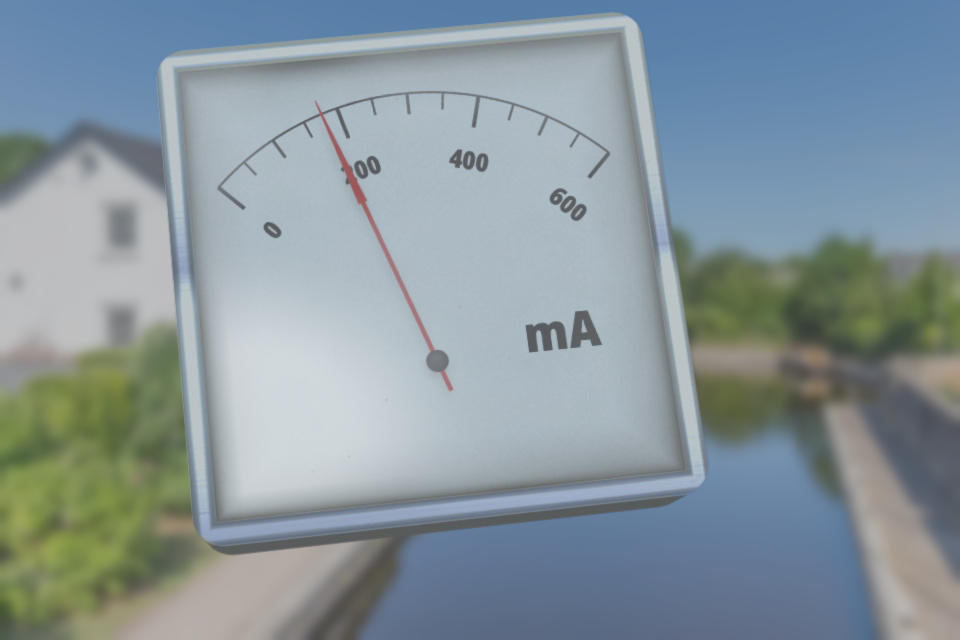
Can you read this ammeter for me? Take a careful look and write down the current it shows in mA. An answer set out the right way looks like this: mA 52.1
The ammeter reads mA 175
